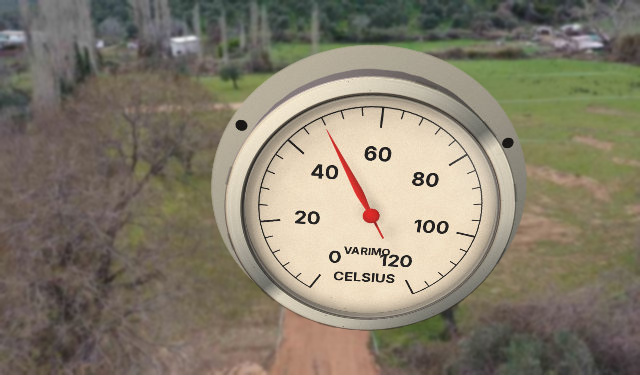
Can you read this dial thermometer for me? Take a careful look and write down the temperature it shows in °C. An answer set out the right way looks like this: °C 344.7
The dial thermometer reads °C 48
